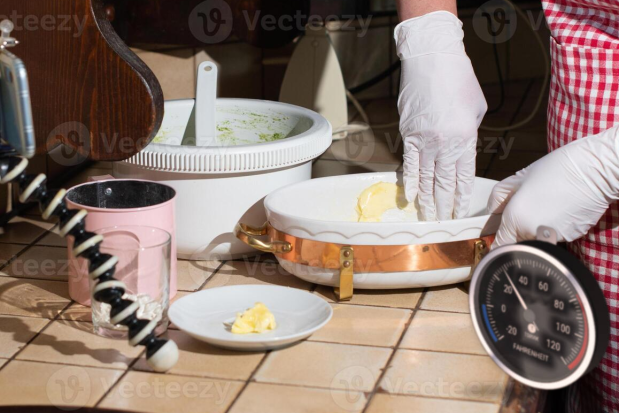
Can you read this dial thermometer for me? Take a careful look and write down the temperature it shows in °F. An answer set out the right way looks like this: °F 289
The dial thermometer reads °F 30
